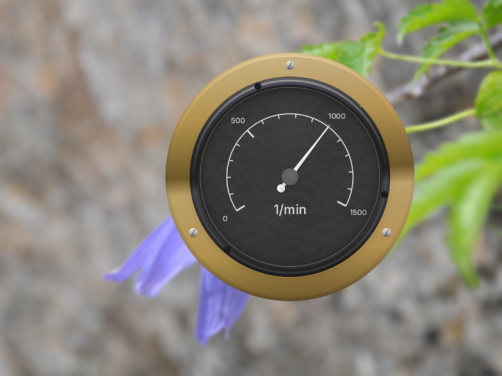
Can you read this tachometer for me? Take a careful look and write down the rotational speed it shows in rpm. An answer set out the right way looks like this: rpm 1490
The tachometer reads rpm 1000
